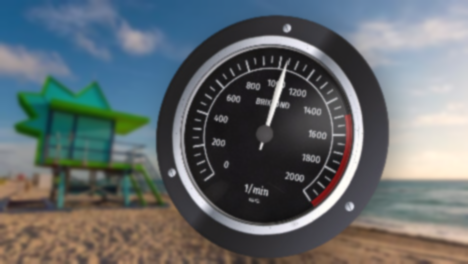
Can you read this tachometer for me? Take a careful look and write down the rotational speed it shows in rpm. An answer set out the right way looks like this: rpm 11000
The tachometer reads rpm 1050
